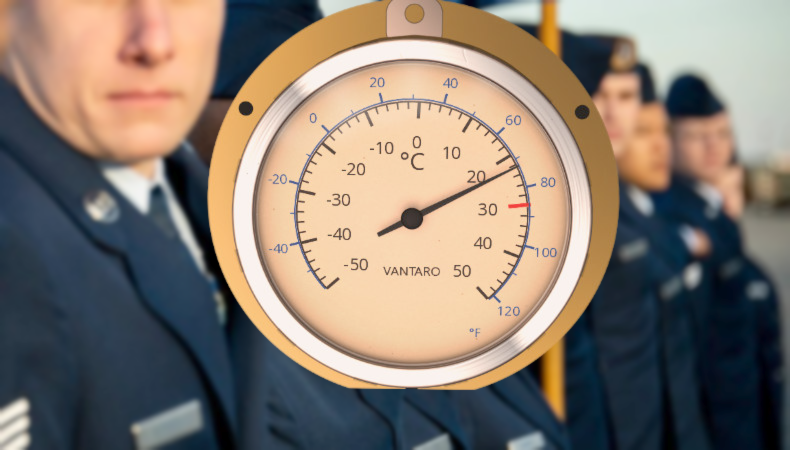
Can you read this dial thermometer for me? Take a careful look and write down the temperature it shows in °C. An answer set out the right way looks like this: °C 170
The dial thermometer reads °C 22
